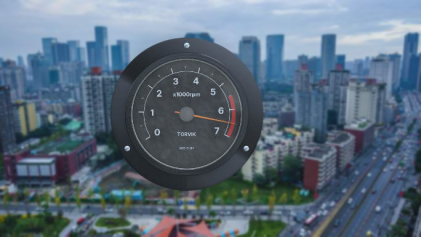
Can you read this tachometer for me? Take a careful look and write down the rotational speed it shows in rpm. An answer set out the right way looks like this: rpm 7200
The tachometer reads rpm 6500
